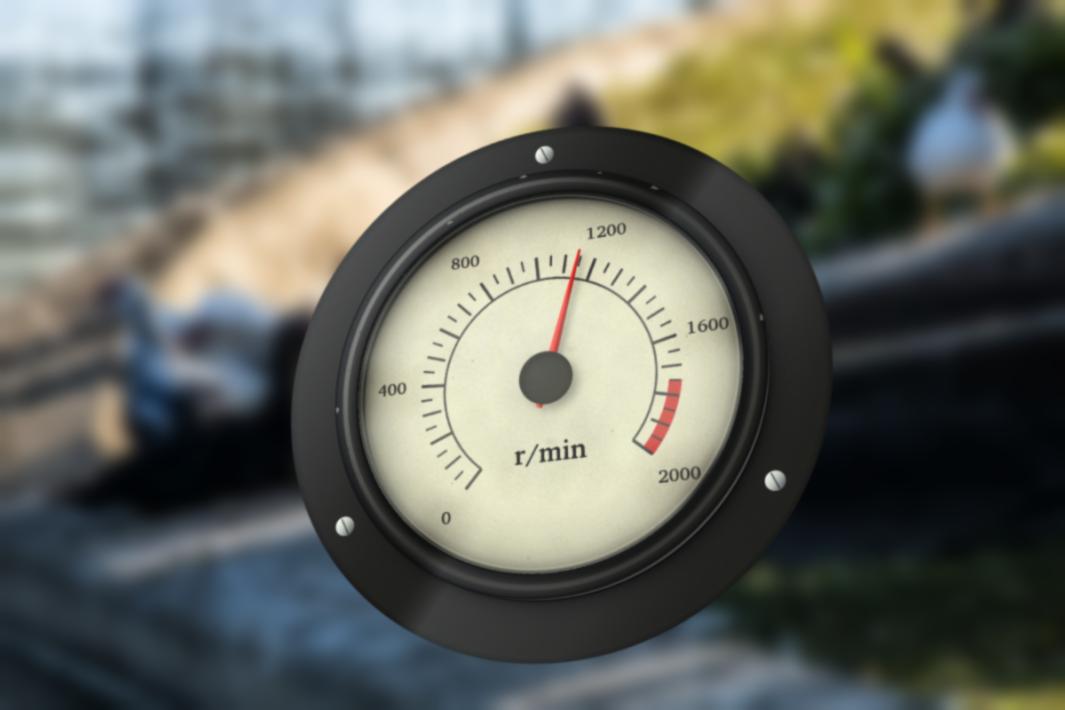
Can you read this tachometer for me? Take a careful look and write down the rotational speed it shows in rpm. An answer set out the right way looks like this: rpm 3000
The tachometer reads rpm 1150
